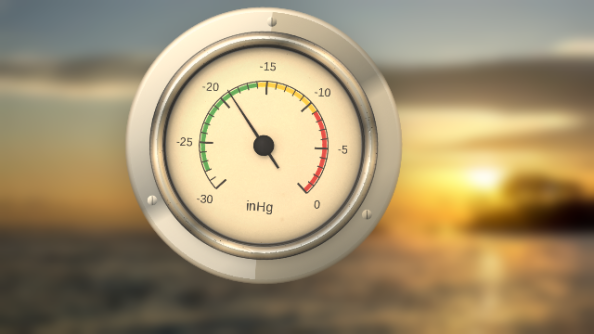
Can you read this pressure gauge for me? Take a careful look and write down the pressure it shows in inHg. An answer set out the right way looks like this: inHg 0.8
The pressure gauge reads inHg -19
